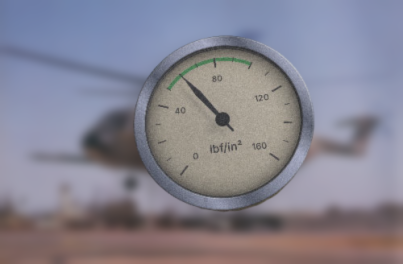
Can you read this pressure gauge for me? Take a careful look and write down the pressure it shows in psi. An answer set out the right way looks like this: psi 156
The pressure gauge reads psi 60
